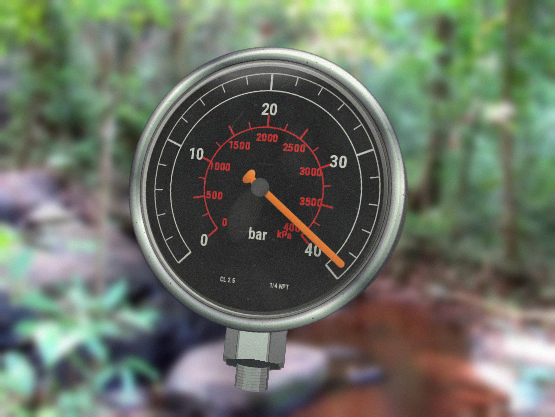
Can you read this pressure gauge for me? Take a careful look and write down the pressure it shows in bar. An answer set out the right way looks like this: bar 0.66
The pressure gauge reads bar 39
